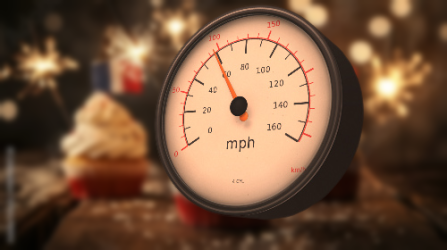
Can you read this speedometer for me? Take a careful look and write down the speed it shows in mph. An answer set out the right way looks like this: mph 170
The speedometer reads mph 60
